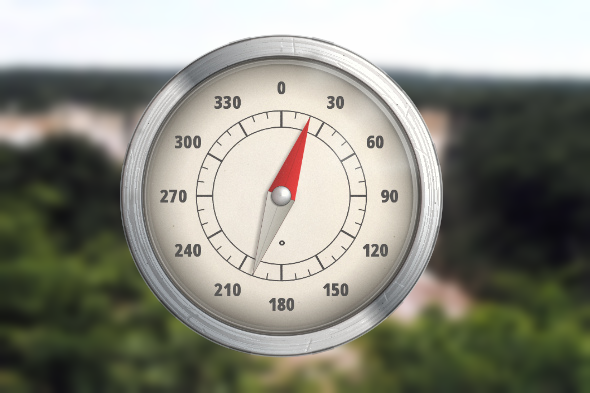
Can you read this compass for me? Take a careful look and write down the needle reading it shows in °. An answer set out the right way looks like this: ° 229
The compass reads ° 20
